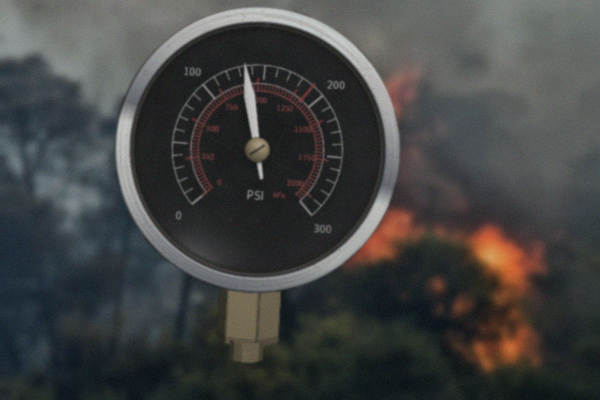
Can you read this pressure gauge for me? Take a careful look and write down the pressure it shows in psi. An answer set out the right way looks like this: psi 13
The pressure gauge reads psi 135
